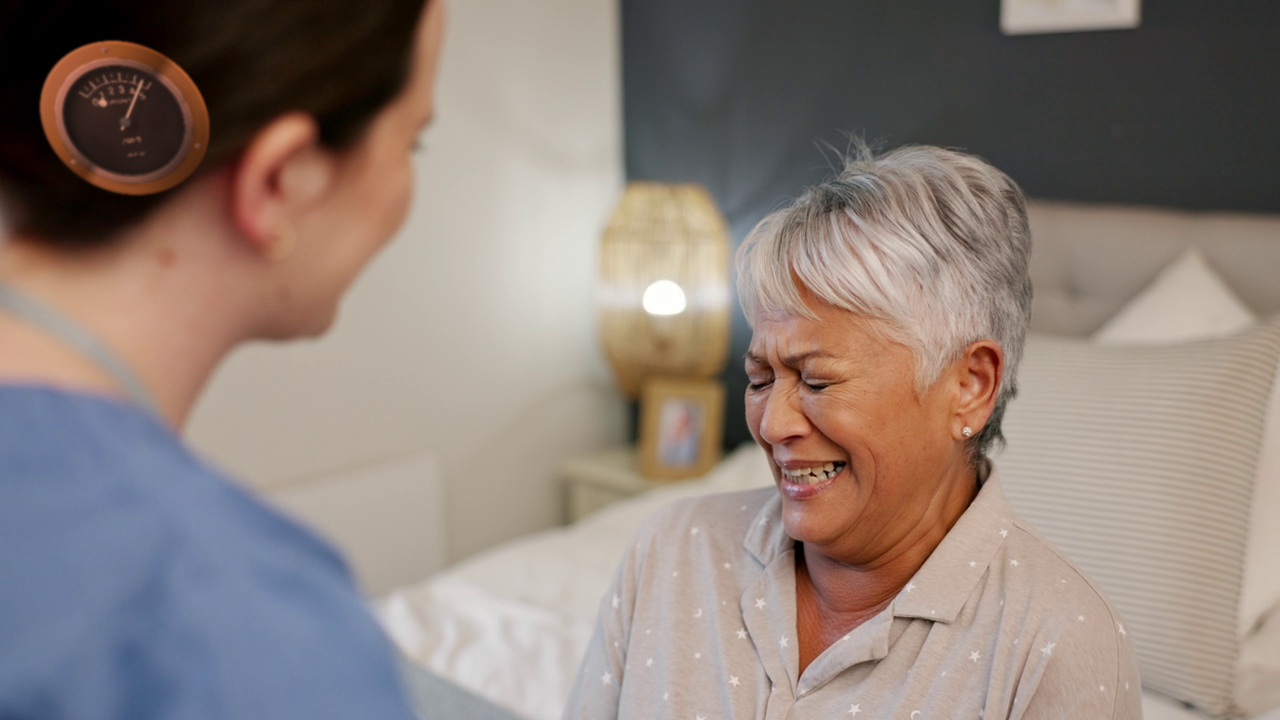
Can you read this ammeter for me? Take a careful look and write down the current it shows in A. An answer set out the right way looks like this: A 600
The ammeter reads A 4.5
